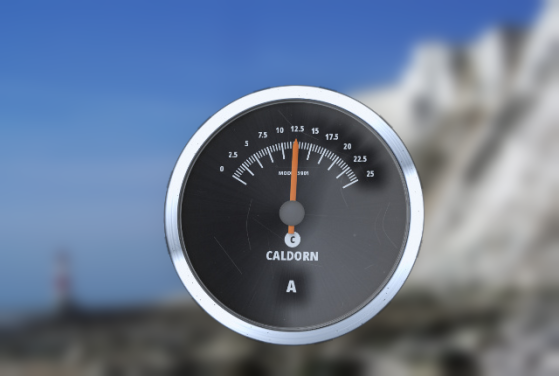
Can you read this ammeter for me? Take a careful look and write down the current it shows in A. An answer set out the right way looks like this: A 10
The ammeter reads A 12.5
